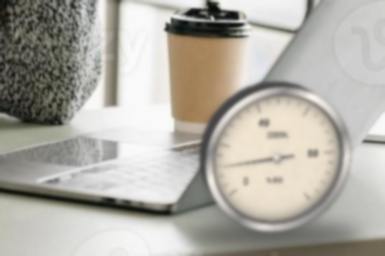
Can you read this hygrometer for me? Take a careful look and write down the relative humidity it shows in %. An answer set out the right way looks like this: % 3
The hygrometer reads % 12
